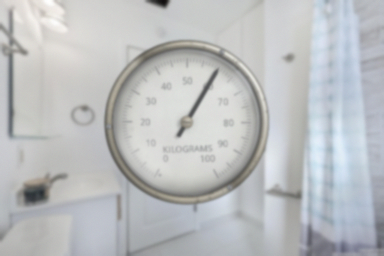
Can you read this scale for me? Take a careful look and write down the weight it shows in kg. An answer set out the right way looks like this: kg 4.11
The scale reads kg 60
